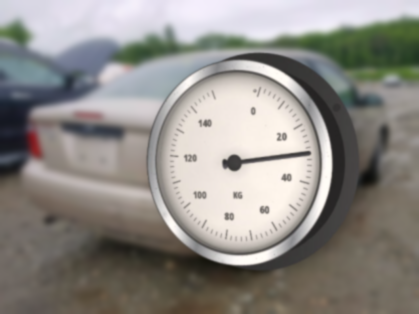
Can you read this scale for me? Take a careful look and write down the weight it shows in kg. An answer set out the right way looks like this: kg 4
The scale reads kg 30
